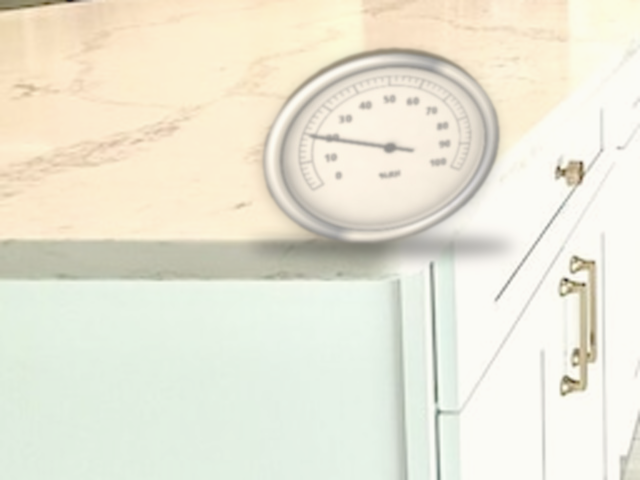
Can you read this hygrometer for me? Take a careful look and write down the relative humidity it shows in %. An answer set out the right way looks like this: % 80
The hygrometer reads % 20
